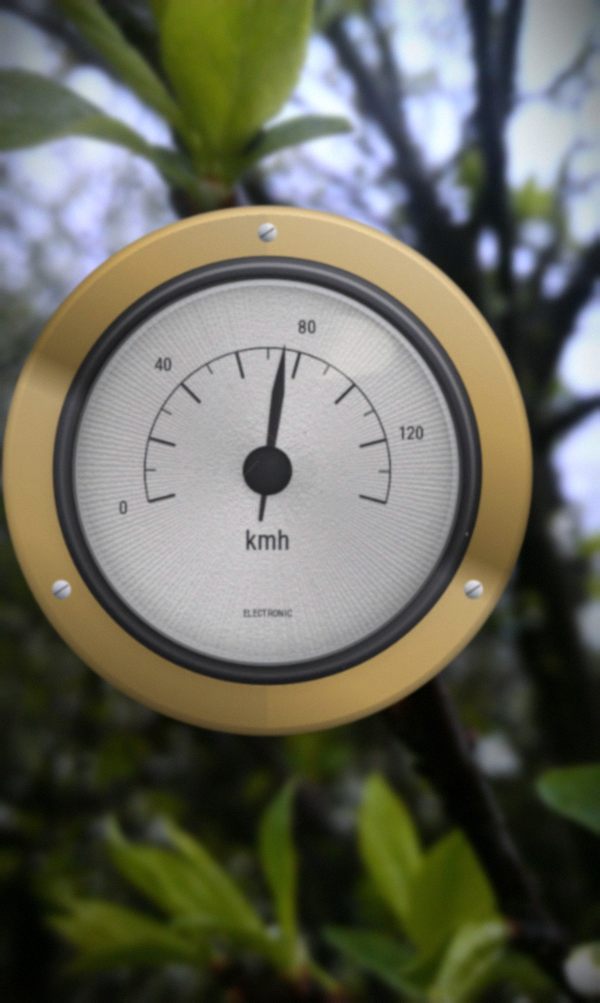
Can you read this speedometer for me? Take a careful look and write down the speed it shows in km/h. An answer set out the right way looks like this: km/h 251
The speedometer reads km/h 75
